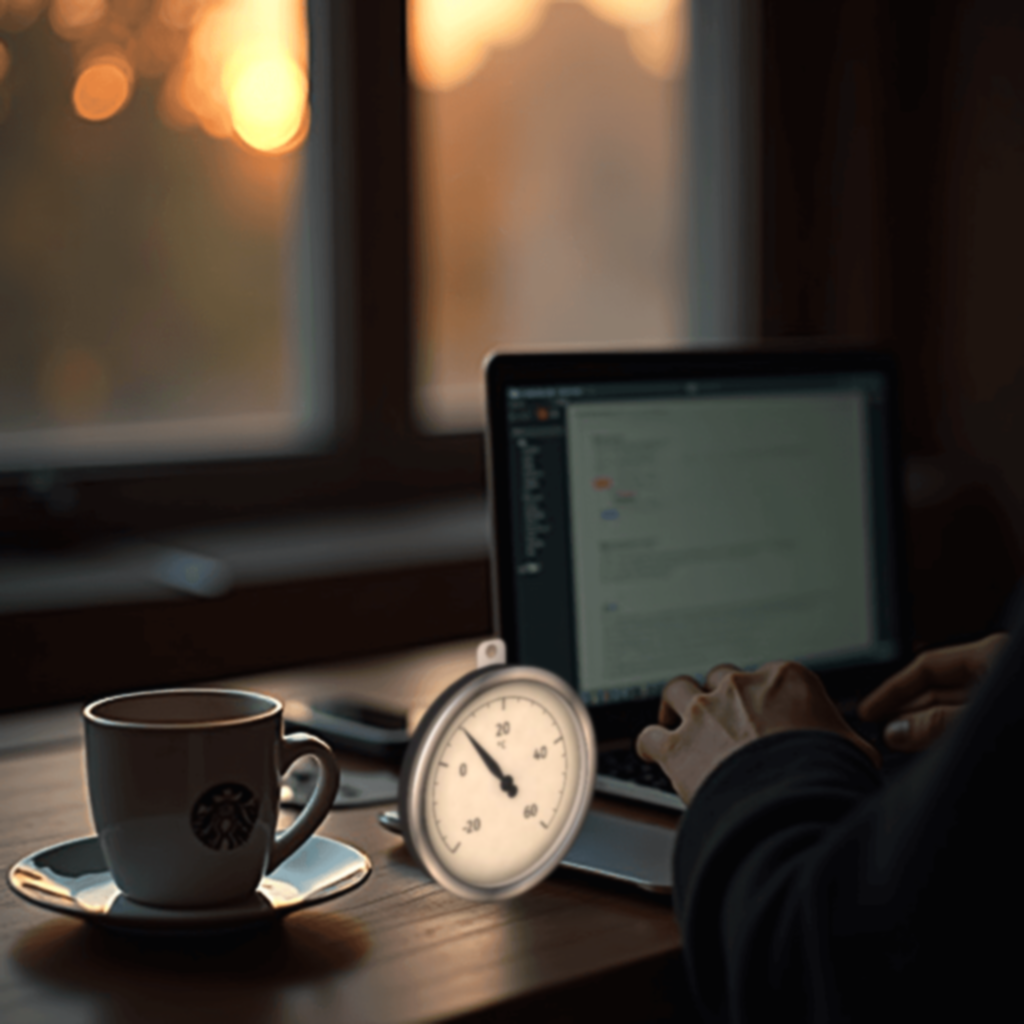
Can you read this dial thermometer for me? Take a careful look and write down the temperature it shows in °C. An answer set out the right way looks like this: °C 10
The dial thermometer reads °C 8
